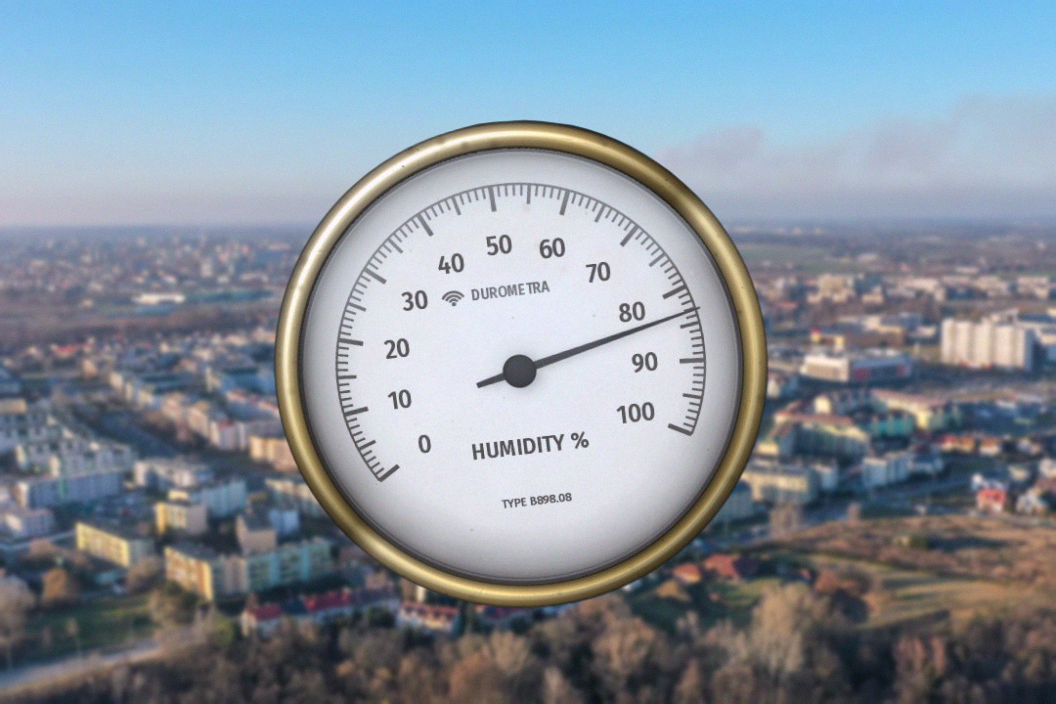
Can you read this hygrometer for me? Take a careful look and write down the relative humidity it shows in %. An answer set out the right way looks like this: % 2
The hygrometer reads % 83
